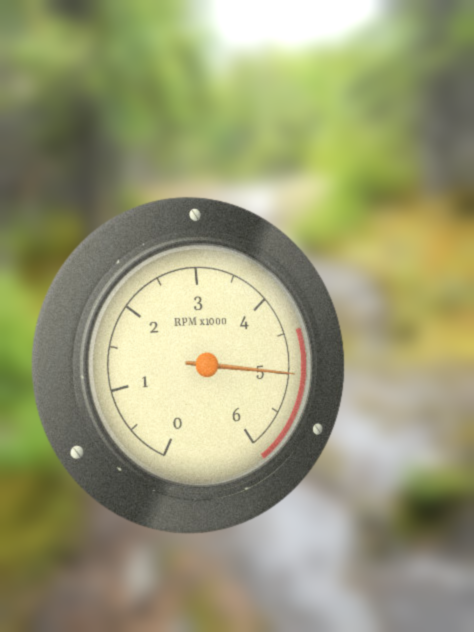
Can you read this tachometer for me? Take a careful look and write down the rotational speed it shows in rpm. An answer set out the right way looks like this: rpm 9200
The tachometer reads rpm 5000
